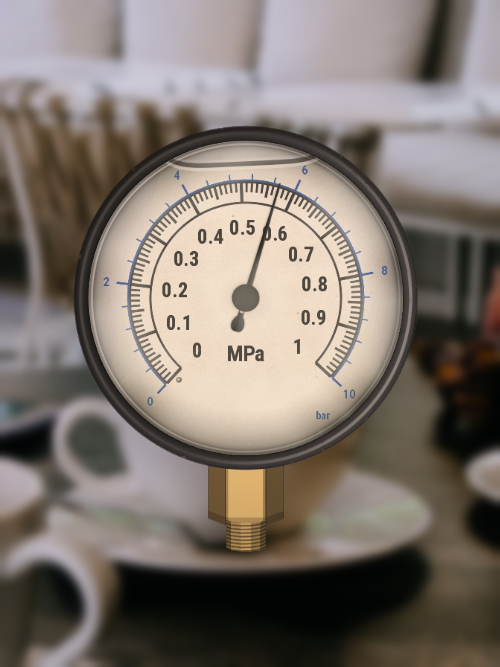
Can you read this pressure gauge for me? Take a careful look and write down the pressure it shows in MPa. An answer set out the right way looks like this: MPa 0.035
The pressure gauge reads MPa 0.57
